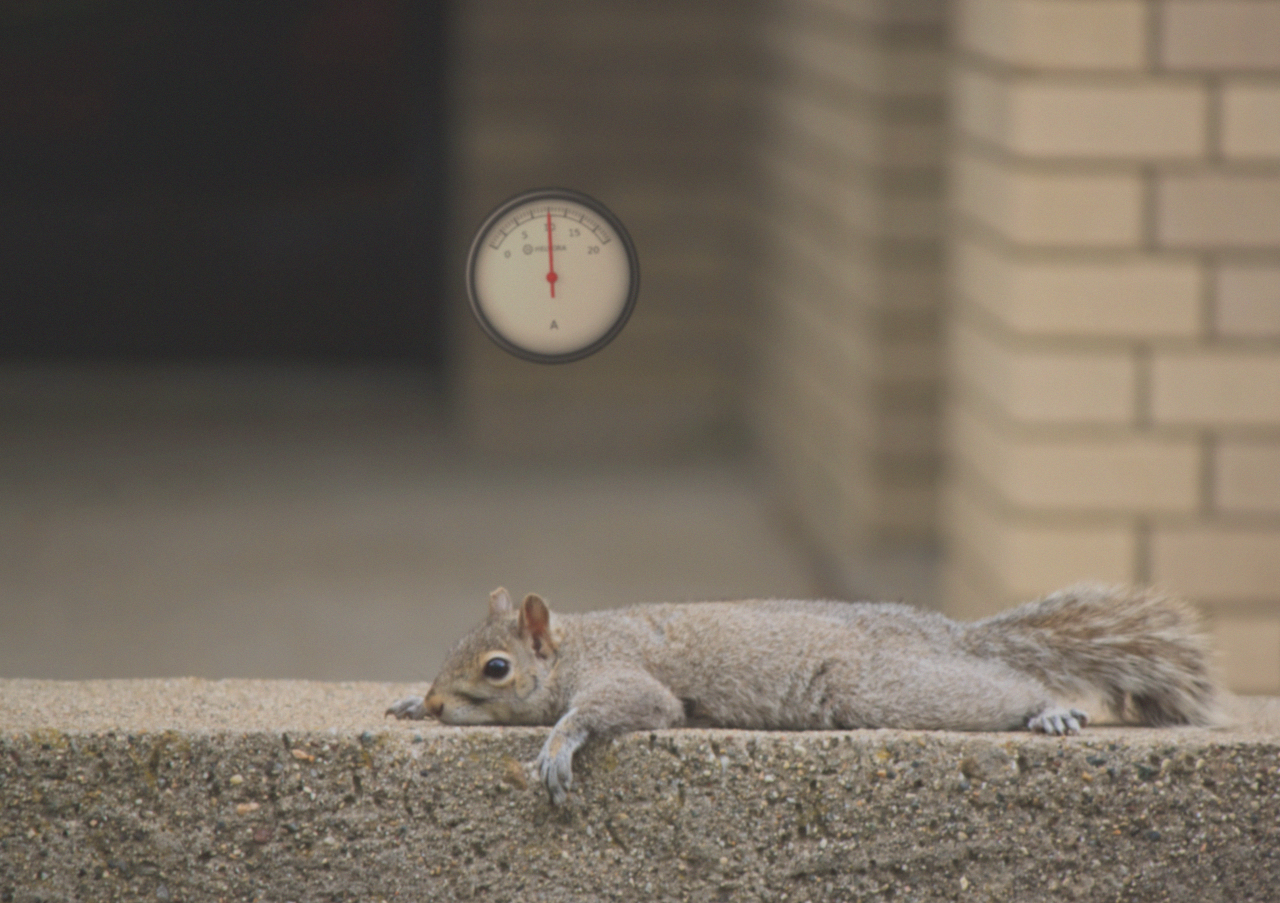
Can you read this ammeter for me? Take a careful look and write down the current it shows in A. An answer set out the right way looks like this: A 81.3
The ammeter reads A 10
